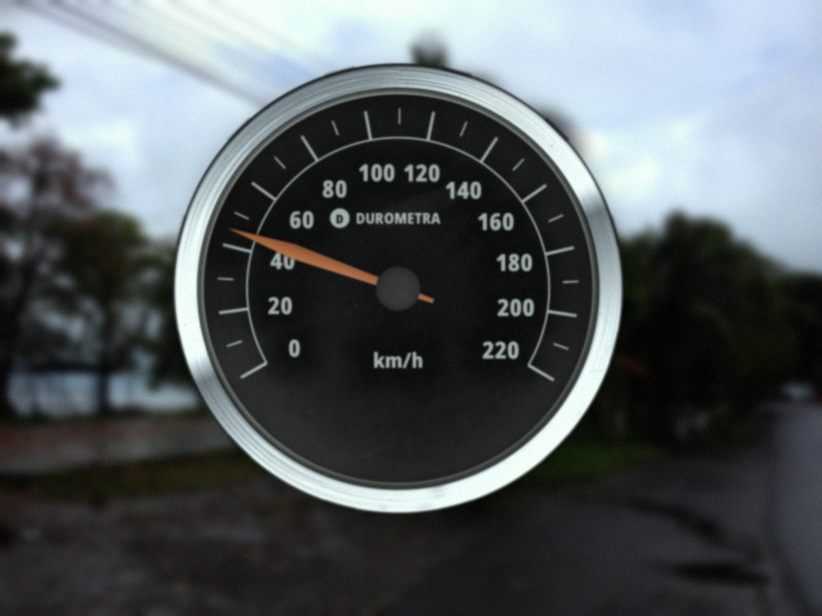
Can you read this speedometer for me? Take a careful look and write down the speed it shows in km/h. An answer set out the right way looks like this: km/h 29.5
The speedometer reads km/h 45
